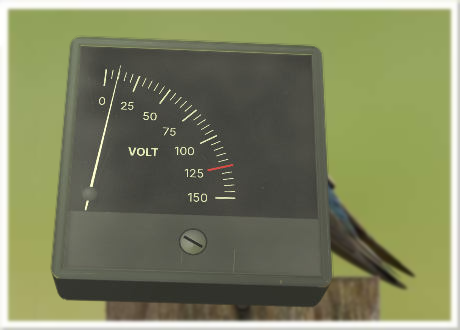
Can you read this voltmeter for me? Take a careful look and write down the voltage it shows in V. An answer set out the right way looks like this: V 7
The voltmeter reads V 10
